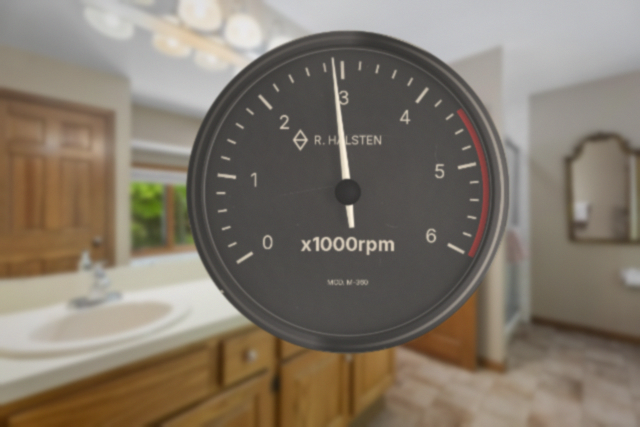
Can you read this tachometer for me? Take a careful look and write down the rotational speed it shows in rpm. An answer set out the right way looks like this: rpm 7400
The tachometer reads rpm 2900
